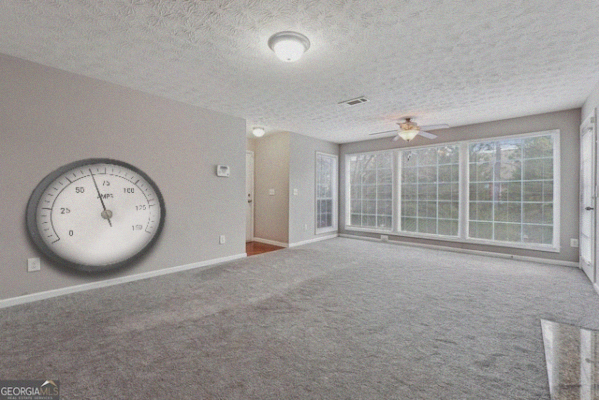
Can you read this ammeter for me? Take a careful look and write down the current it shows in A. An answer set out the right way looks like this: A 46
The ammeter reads A 65
